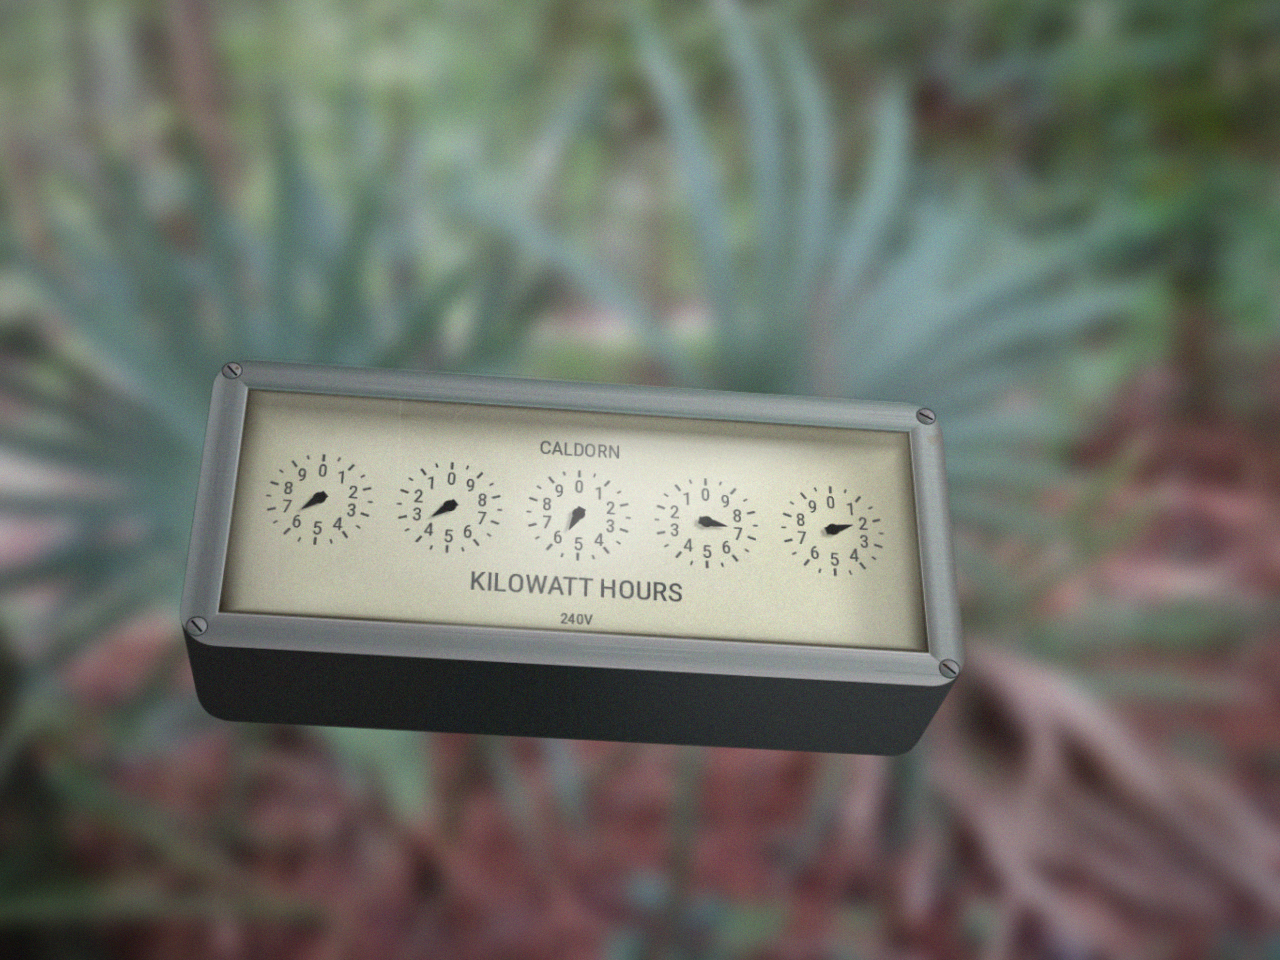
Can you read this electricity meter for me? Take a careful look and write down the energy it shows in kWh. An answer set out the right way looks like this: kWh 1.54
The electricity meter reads kWh 63572
